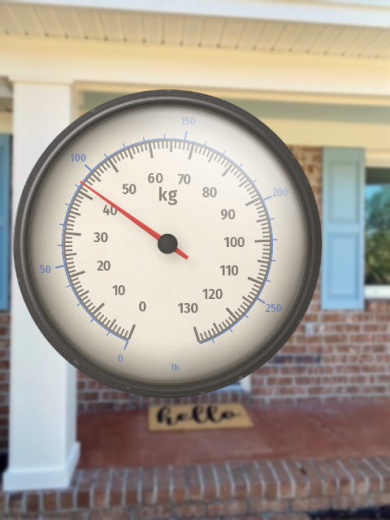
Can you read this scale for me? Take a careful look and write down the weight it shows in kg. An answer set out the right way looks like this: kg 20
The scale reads kg 42
